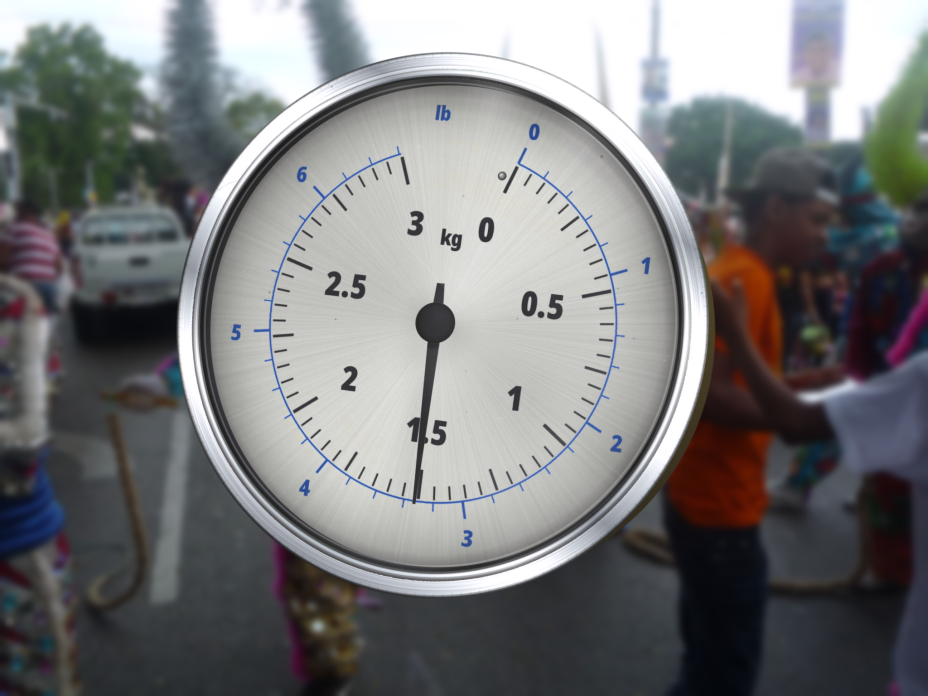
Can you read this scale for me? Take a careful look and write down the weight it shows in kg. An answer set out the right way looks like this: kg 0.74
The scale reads kg 1.5
